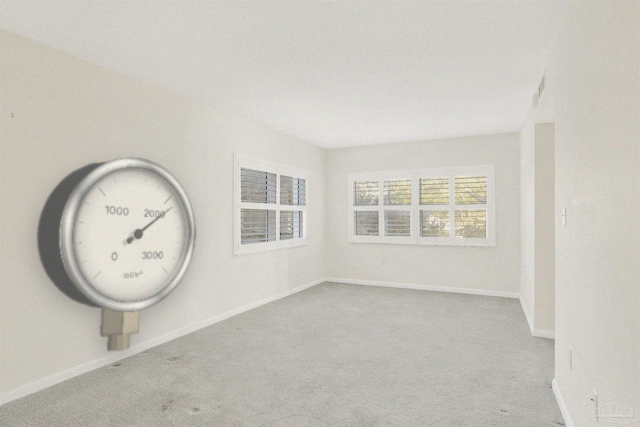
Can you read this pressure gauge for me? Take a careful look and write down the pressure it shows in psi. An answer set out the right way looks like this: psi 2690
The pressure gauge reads psi 2100
